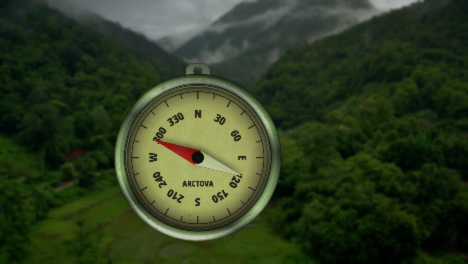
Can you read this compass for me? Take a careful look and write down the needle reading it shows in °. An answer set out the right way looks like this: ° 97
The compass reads ° 292.5
